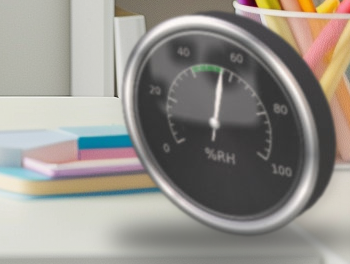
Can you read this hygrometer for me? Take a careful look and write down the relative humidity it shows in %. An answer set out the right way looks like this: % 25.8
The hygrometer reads % 56
